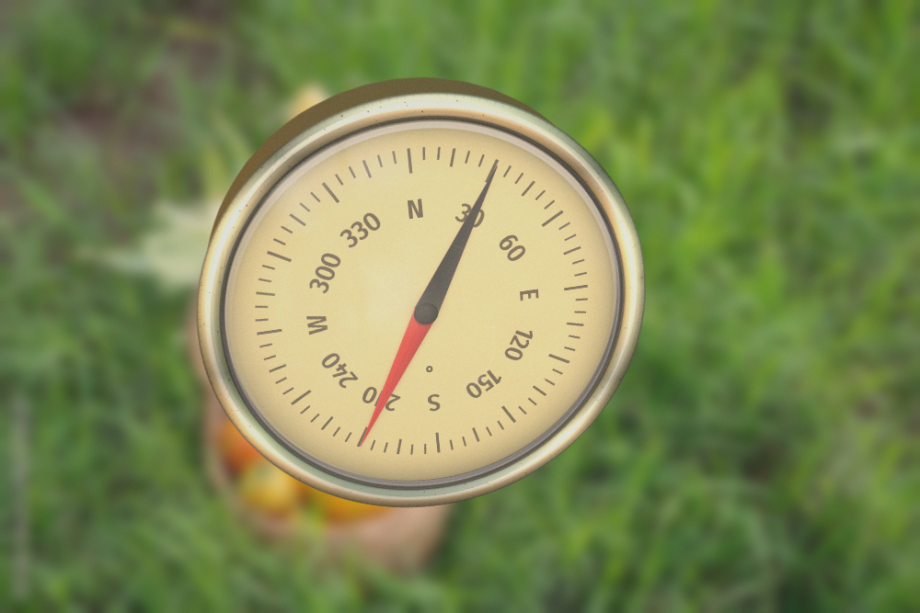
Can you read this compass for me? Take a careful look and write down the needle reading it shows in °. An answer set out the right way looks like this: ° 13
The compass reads ° 210
